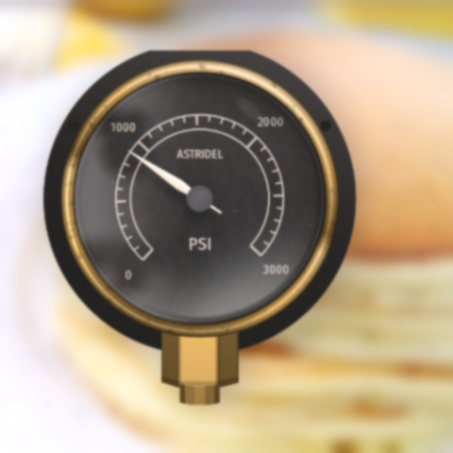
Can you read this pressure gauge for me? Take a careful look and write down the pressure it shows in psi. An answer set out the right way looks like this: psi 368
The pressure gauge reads psi 900
